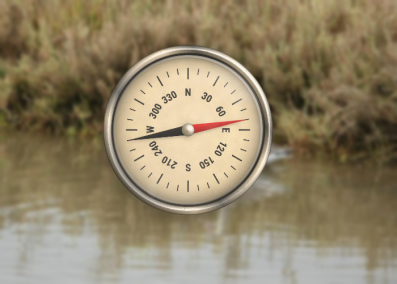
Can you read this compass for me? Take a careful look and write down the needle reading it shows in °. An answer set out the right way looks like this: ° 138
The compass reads ° 80
